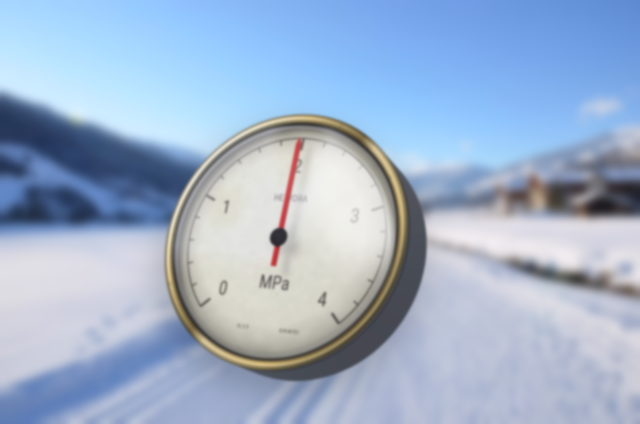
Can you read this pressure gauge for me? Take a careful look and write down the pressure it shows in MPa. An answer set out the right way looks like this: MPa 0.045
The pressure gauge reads MPa 2
